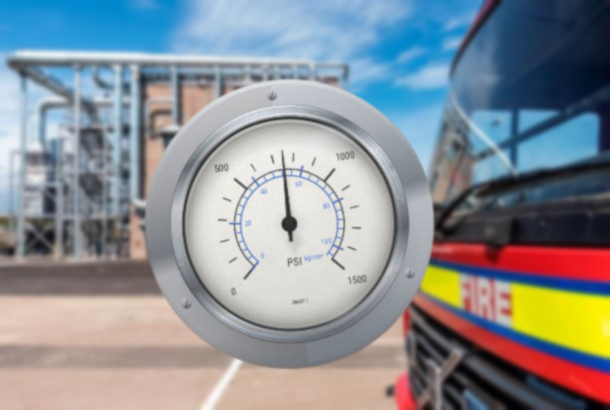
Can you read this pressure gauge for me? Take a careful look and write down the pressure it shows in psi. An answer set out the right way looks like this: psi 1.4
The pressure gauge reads psi 750
